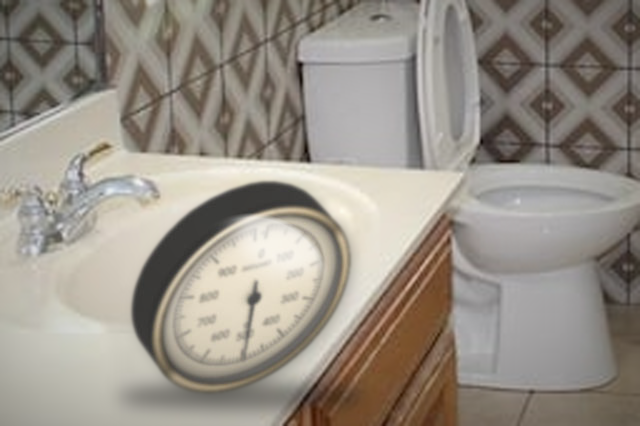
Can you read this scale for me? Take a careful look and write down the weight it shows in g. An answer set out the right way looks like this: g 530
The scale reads g 500
